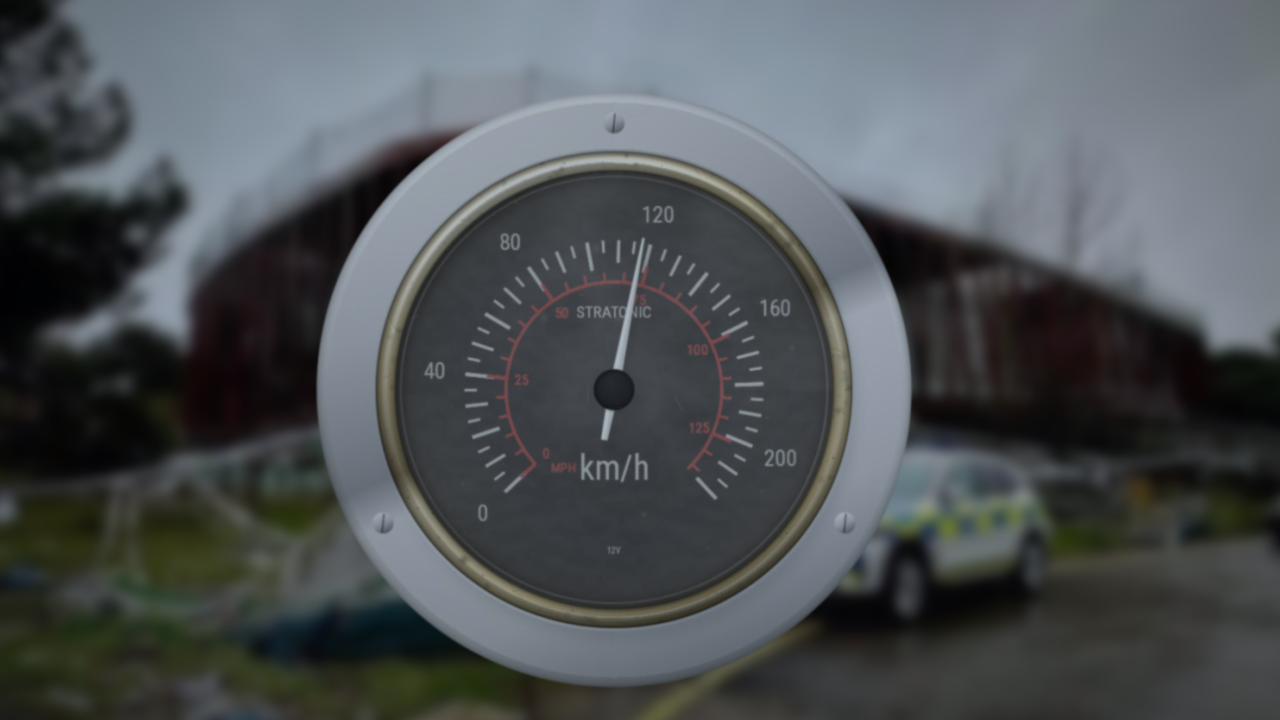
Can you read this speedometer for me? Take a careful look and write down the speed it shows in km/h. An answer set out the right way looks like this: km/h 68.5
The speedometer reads km/h 117.5
